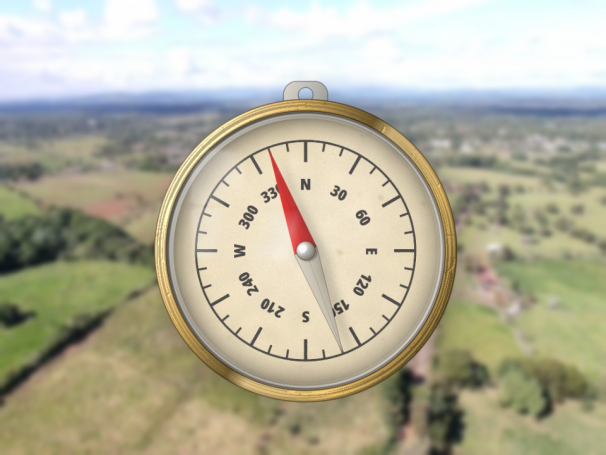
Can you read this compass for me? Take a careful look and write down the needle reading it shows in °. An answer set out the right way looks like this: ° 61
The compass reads ° 340
